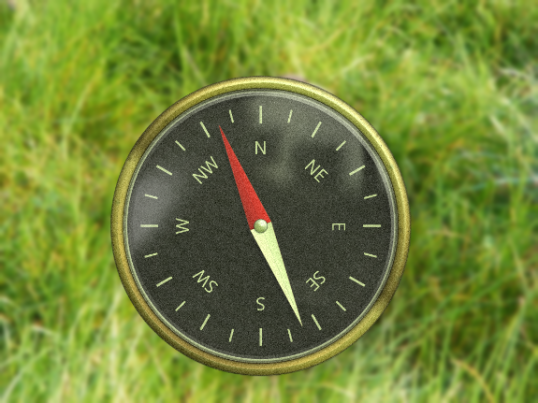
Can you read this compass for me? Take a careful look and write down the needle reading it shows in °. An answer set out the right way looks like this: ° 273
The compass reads ° 337.5
